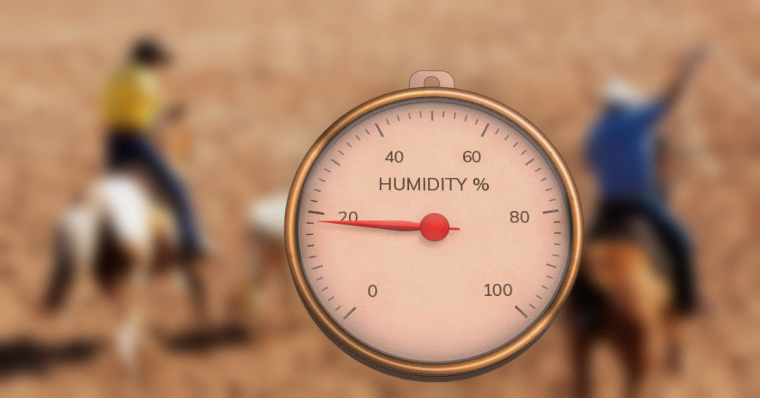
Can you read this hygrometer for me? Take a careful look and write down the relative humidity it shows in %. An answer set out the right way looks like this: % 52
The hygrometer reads % 18
